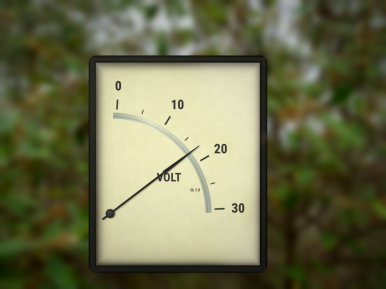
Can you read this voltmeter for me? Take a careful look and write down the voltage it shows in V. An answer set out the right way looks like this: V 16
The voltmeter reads V 17.5
